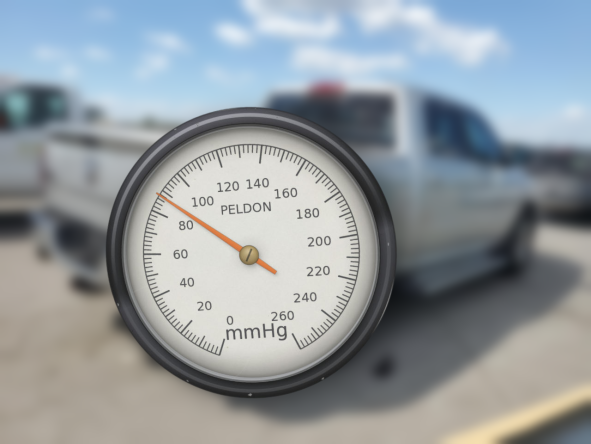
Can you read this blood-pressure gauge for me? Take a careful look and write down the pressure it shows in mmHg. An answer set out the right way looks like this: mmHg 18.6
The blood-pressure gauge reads mmHg 88
